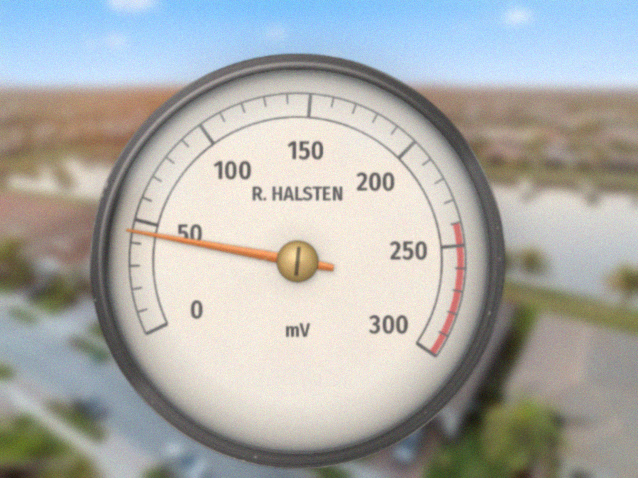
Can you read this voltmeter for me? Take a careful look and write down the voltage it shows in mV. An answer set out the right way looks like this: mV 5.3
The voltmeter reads mV 45
